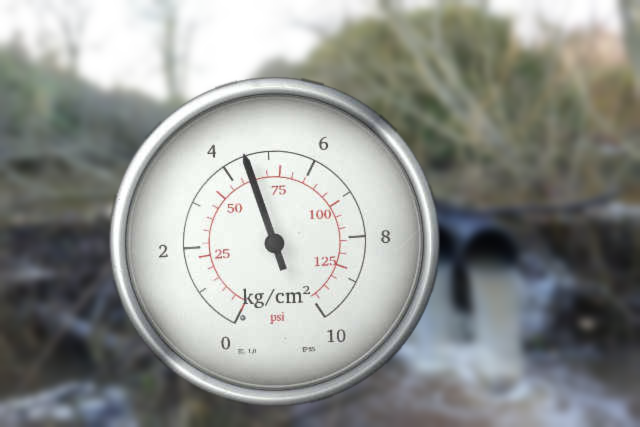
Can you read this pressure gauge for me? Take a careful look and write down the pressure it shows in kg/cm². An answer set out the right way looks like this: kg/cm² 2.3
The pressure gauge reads kg/cm² 4.5
